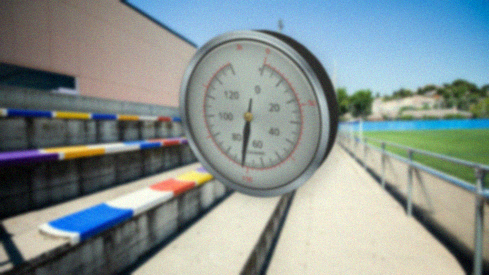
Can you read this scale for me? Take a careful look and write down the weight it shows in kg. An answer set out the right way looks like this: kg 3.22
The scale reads kg 70
